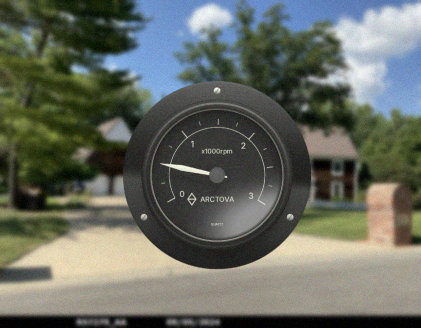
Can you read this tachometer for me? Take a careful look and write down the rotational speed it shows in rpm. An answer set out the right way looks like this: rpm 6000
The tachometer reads rpm 500
